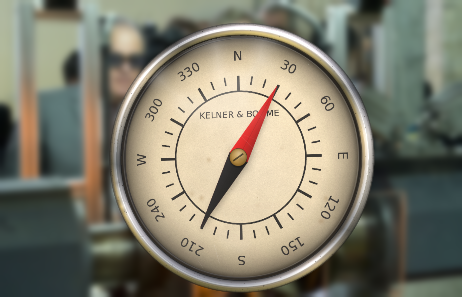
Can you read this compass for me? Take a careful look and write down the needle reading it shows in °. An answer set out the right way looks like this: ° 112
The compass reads ° 30
